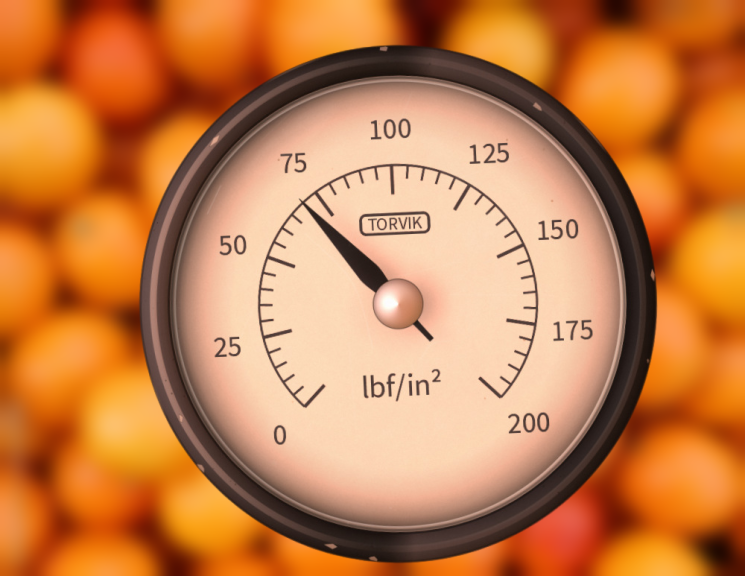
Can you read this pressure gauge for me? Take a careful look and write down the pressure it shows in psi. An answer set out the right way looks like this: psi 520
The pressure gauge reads psi 70
